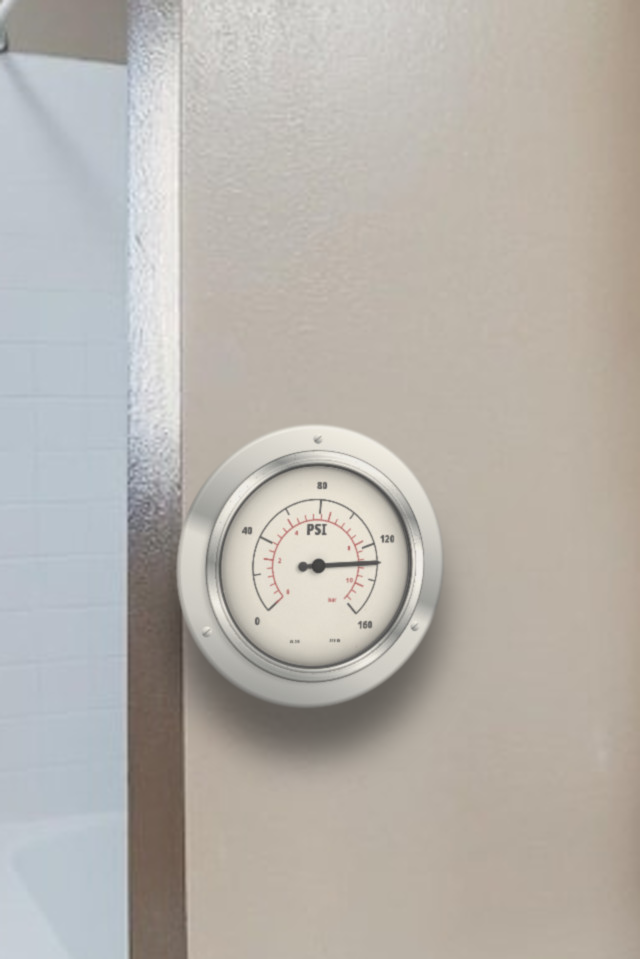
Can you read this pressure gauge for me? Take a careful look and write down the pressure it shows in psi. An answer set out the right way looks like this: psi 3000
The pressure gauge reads psi 130
